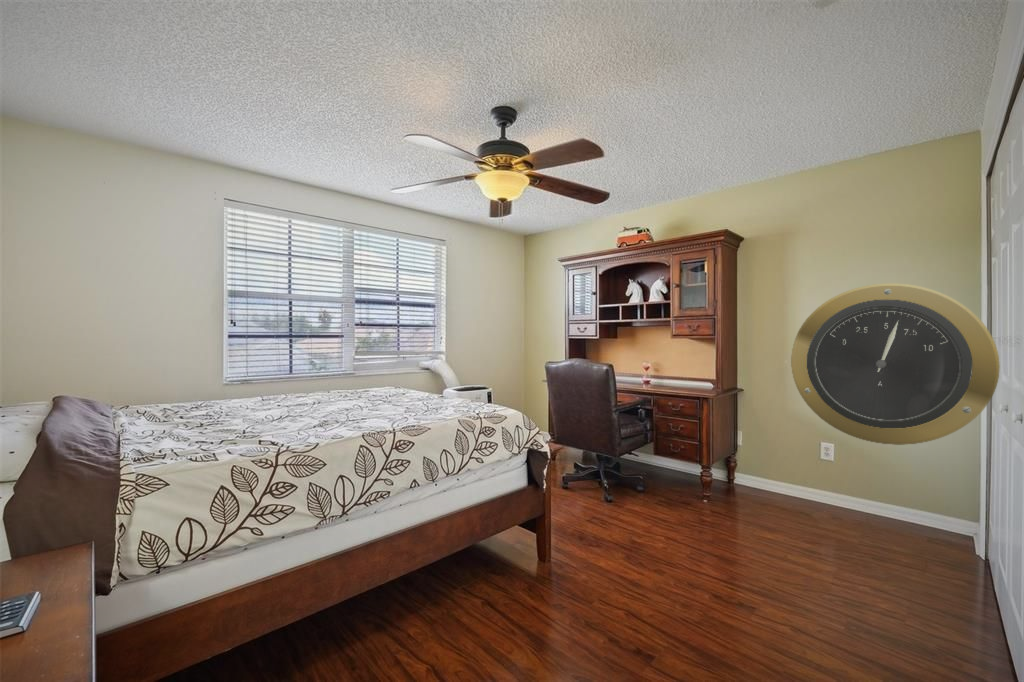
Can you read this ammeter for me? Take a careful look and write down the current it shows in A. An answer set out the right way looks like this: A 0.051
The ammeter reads A 6
